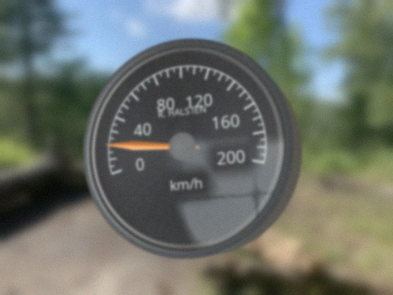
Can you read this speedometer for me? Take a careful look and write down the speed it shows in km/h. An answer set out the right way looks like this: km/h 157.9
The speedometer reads km/h 20
